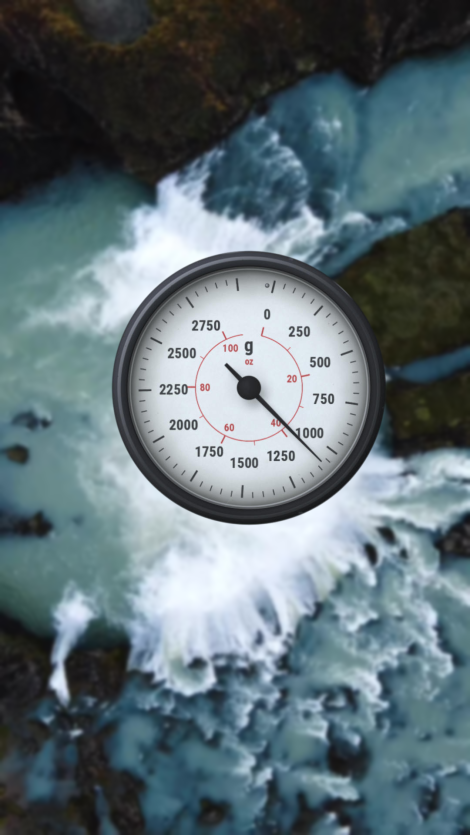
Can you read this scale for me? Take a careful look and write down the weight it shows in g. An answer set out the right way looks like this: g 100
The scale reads g 1075
